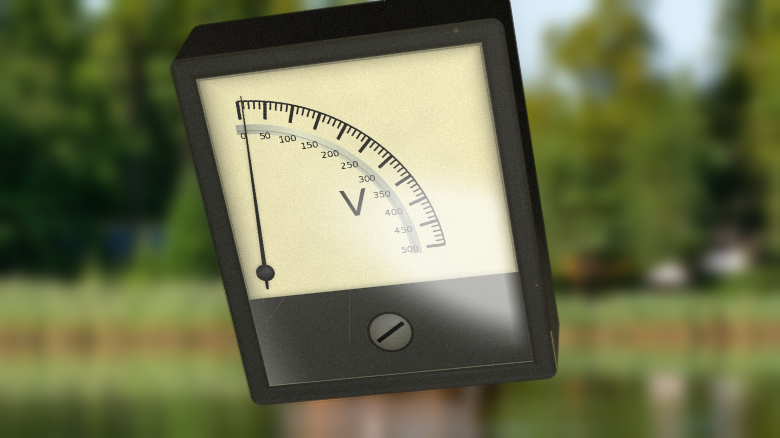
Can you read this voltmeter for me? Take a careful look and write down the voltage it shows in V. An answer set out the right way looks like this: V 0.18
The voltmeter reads V 10
